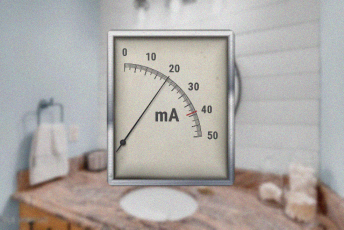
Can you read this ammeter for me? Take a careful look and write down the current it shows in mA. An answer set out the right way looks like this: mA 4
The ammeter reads mA 20
